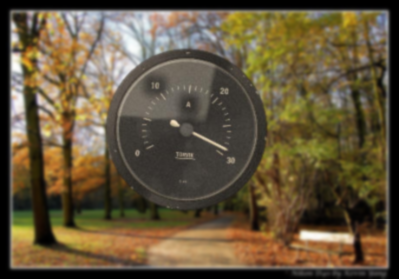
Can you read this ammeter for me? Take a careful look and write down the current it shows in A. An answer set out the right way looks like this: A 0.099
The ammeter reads A 29
